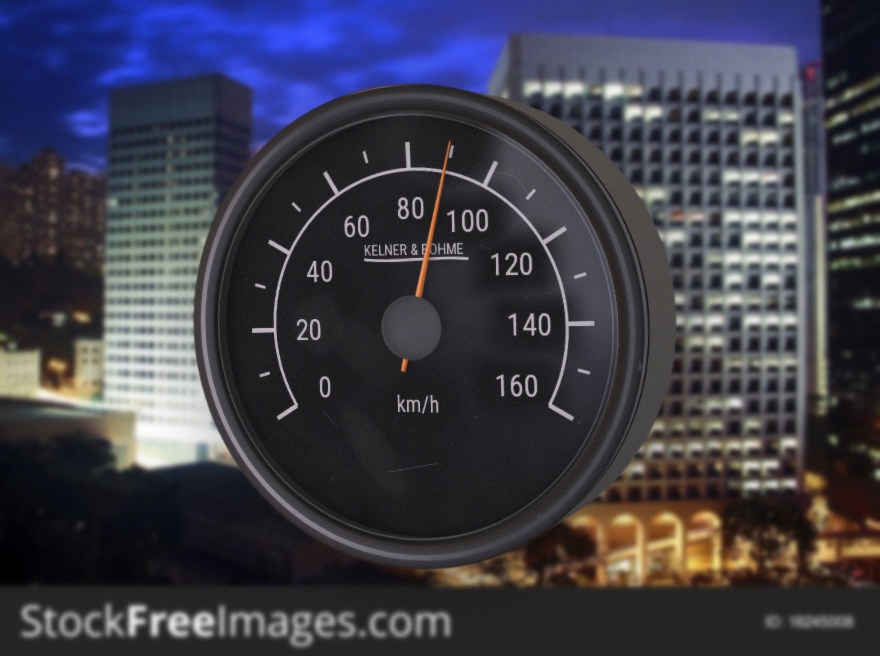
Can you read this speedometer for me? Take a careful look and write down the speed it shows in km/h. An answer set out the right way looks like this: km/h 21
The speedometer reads km/h 90
